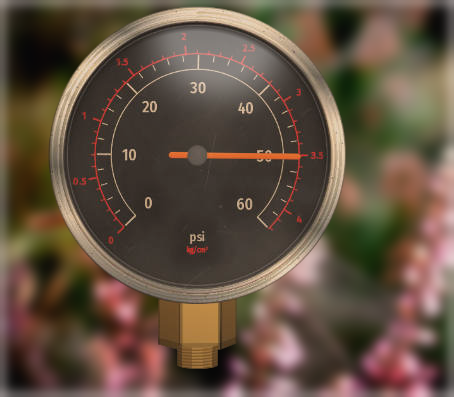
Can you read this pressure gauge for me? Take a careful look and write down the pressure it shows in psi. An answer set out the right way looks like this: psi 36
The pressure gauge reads psi 50
